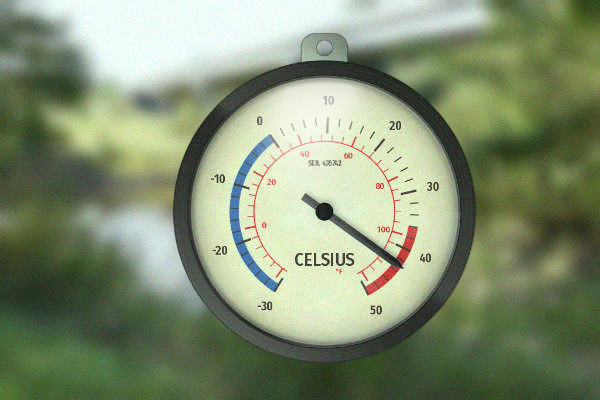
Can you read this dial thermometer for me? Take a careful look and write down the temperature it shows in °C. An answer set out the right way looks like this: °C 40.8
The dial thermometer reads °C 43
